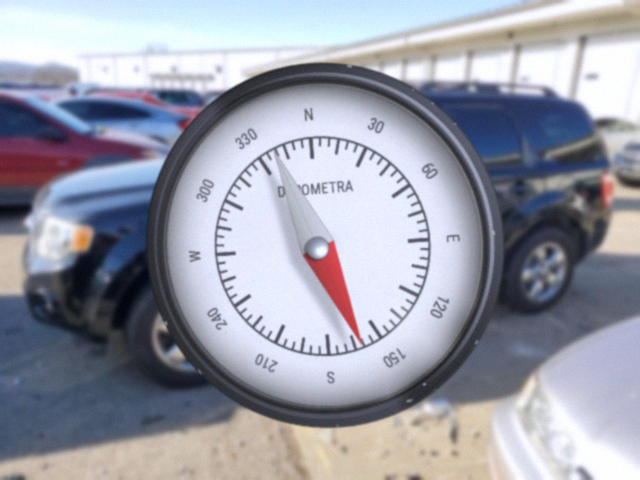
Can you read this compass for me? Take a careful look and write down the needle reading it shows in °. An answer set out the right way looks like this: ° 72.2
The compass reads ° 160
